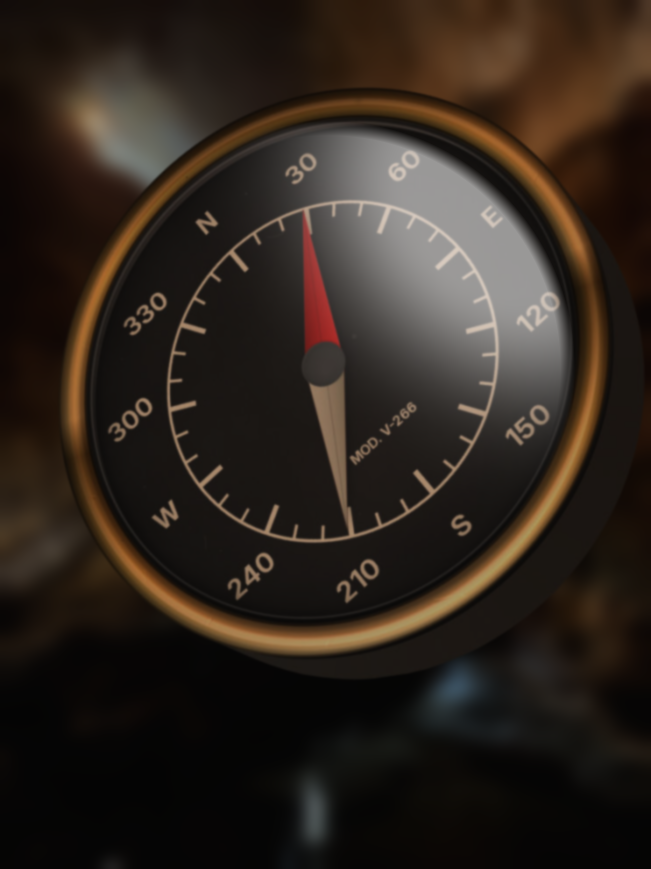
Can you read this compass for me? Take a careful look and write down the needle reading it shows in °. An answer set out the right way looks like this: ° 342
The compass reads ° 30
